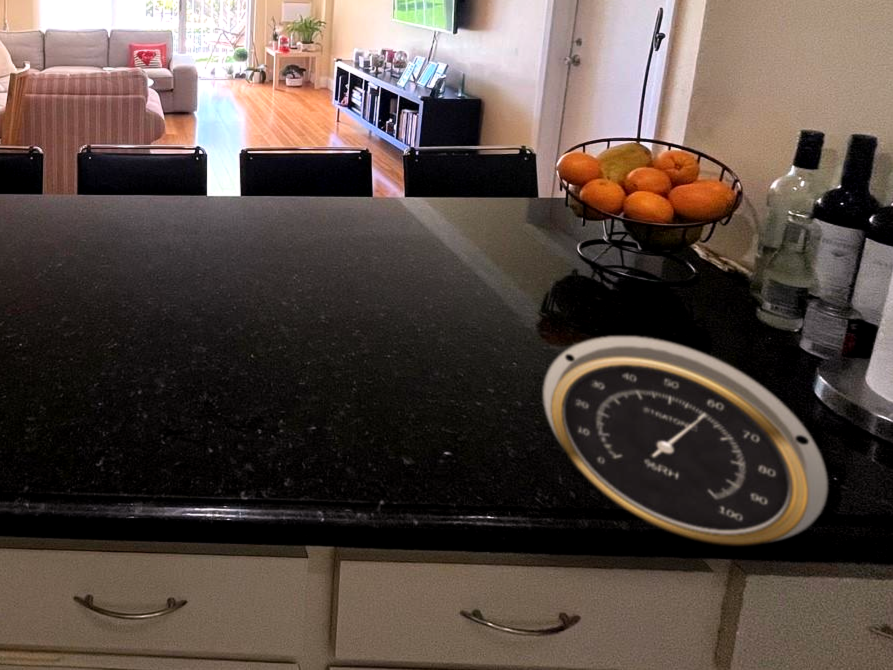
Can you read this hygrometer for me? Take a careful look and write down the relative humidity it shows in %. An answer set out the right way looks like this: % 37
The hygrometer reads % 60
